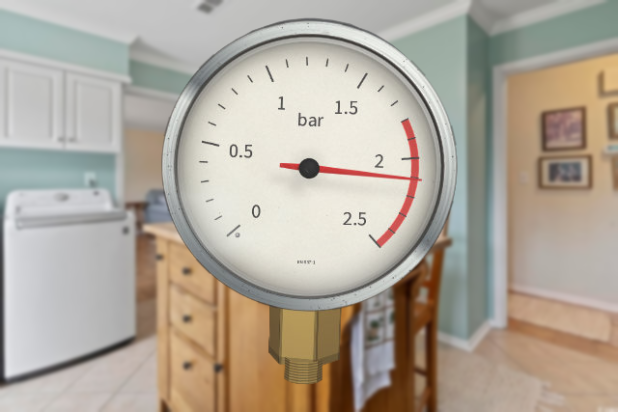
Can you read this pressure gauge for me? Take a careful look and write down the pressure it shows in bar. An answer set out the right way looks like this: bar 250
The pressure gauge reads bar 2.1
